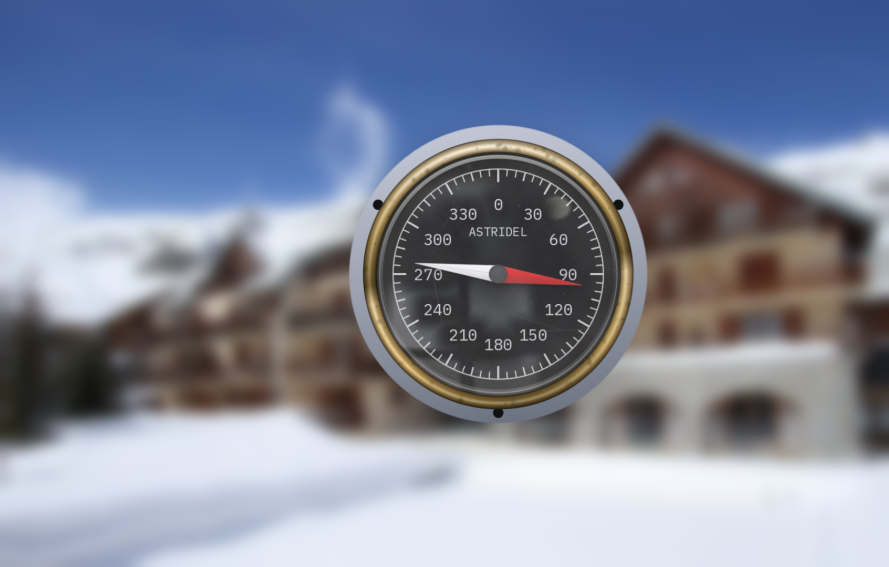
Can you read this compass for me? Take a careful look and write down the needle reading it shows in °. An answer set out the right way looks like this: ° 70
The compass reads ° 97.5
